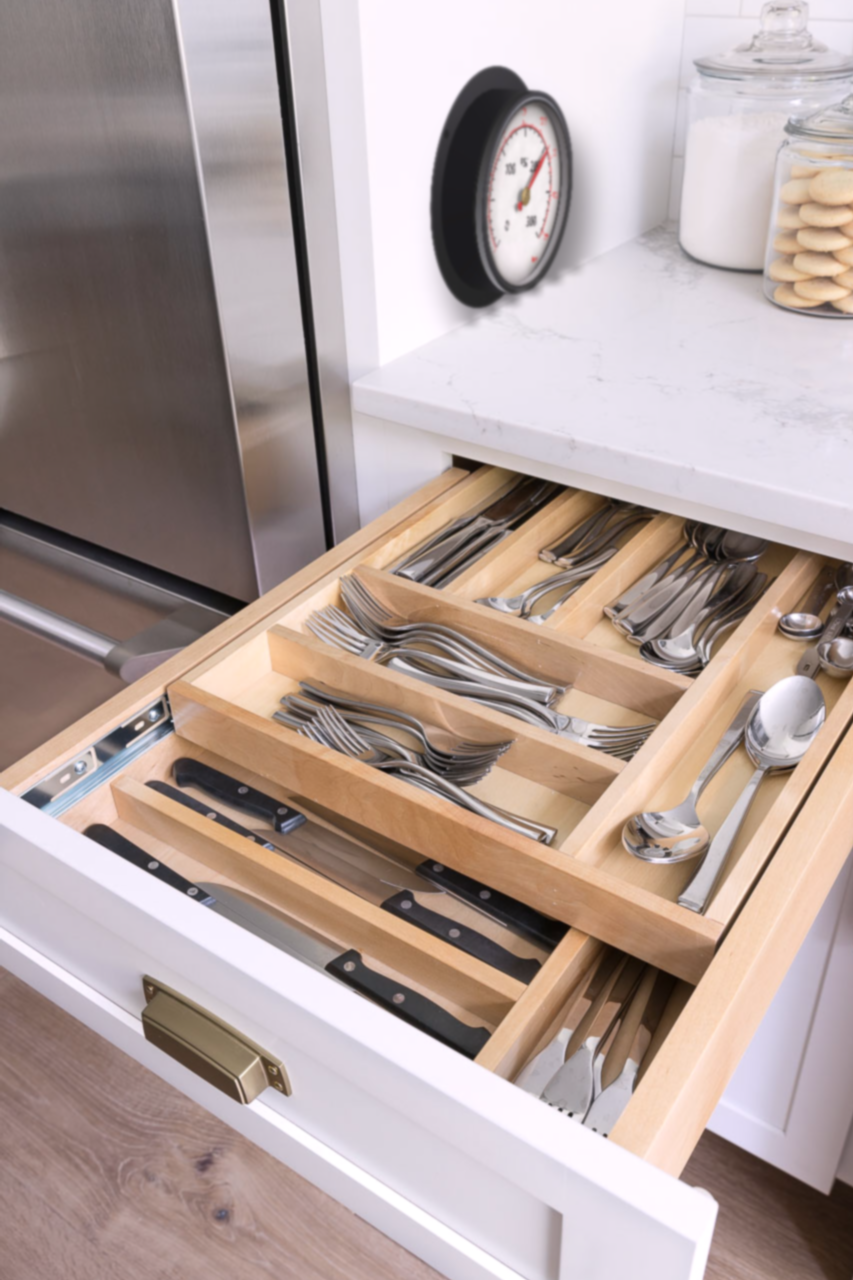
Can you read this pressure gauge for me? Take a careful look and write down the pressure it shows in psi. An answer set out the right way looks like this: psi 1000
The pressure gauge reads psi 200
